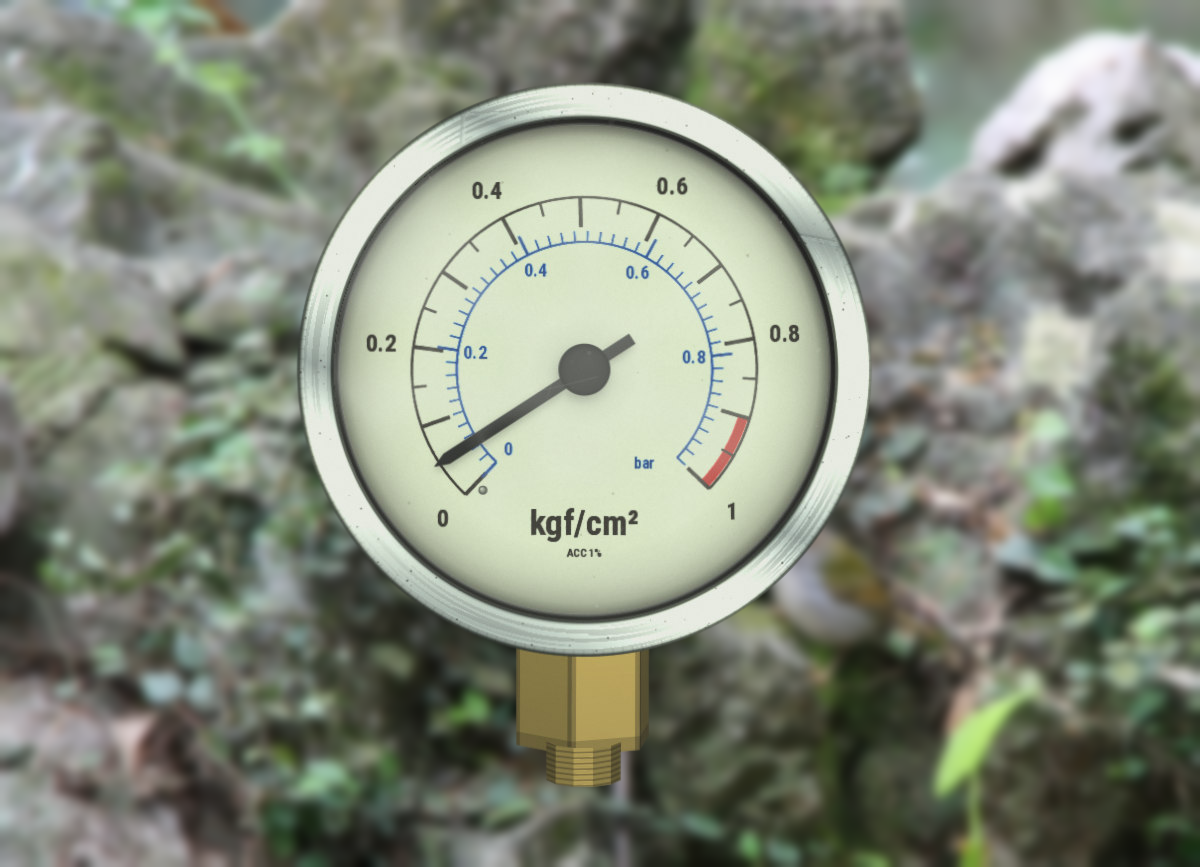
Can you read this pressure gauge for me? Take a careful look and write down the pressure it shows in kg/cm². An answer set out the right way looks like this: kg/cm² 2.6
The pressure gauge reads kg/cm² 0.05
